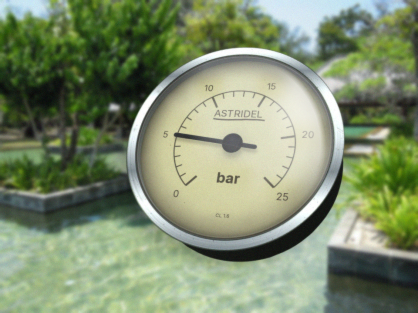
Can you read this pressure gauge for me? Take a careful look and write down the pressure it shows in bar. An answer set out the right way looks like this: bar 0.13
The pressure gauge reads bar 5
